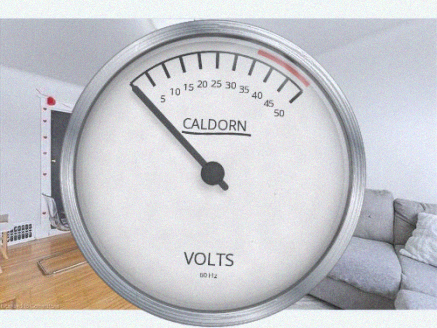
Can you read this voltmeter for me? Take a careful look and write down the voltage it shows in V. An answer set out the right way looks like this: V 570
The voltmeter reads V 0
